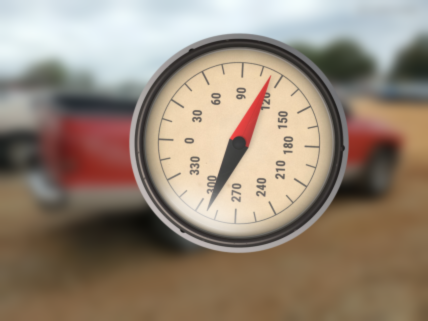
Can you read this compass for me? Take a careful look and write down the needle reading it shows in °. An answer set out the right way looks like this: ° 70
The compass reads ° 112.5
